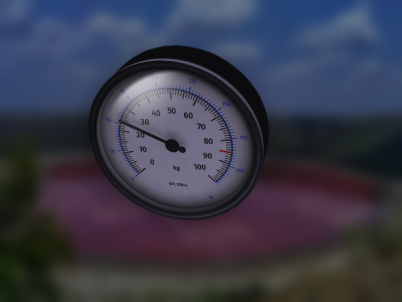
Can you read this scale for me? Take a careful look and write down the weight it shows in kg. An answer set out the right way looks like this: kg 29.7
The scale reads kg 25
